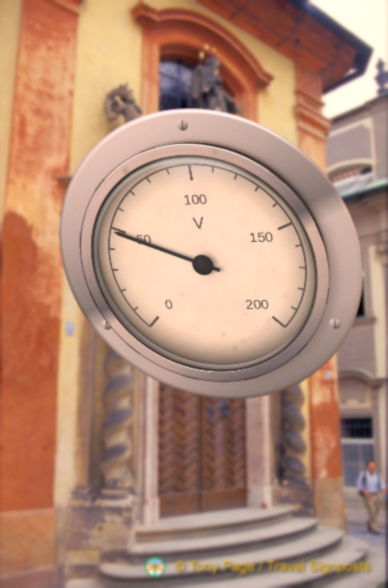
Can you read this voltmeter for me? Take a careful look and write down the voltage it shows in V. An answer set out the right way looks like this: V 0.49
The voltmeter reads V 50
